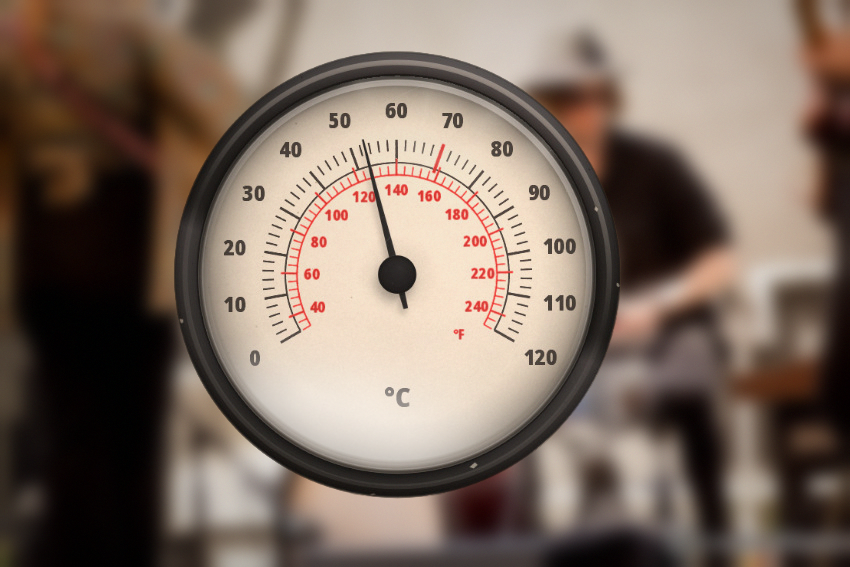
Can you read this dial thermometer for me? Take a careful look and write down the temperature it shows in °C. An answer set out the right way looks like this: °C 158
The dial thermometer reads °C 53
